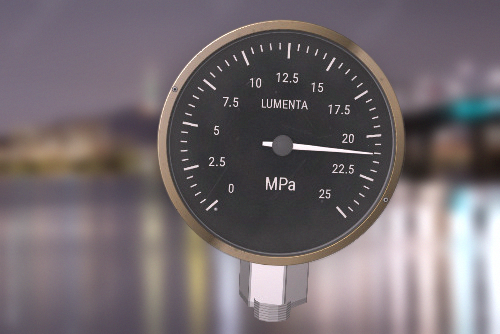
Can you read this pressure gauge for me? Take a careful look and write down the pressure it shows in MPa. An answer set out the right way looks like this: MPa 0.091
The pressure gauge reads MPa 21
